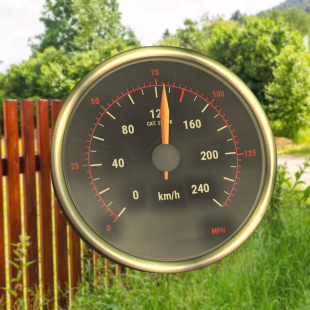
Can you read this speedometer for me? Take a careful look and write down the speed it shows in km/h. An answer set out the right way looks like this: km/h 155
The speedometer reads km/h 125
